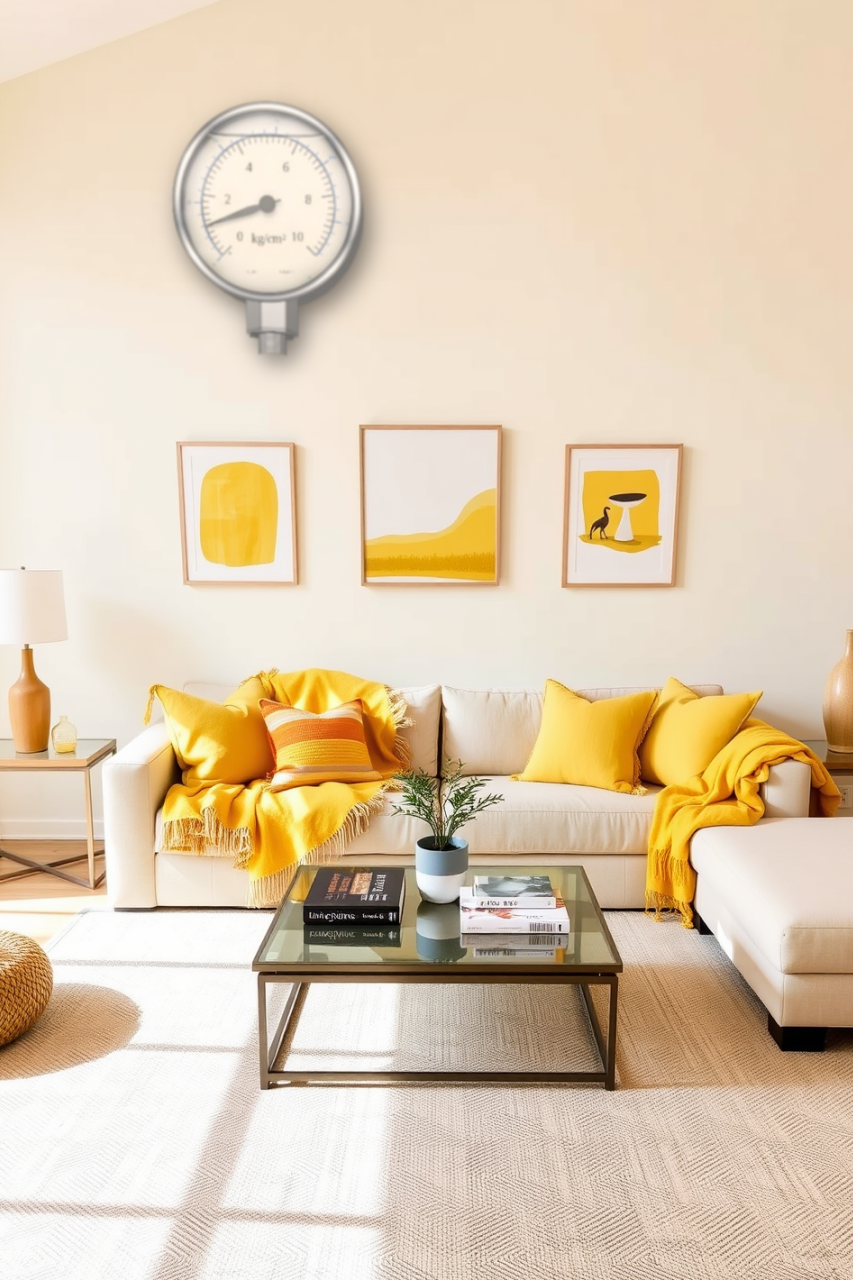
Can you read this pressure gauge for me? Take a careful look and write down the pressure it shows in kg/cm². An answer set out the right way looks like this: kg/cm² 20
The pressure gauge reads kg/cm² 1
